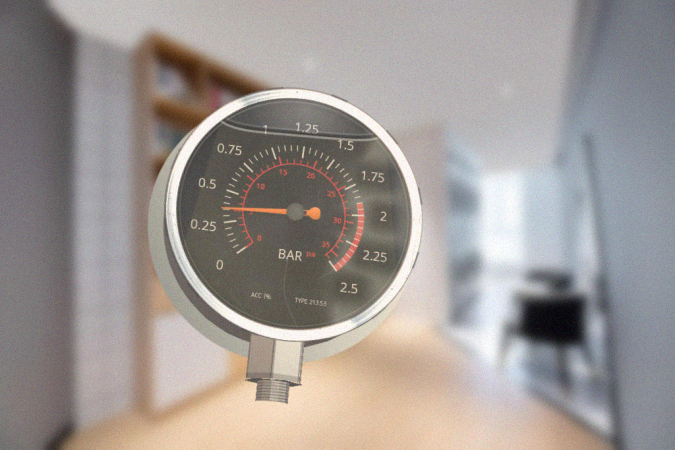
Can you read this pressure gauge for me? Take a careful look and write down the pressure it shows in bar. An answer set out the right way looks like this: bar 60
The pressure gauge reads bar 0.35
